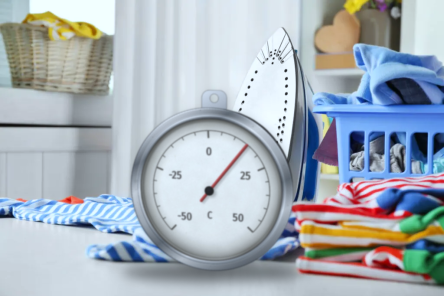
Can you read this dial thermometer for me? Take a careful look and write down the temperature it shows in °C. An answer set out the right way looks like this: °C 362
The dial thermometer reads °C 15
